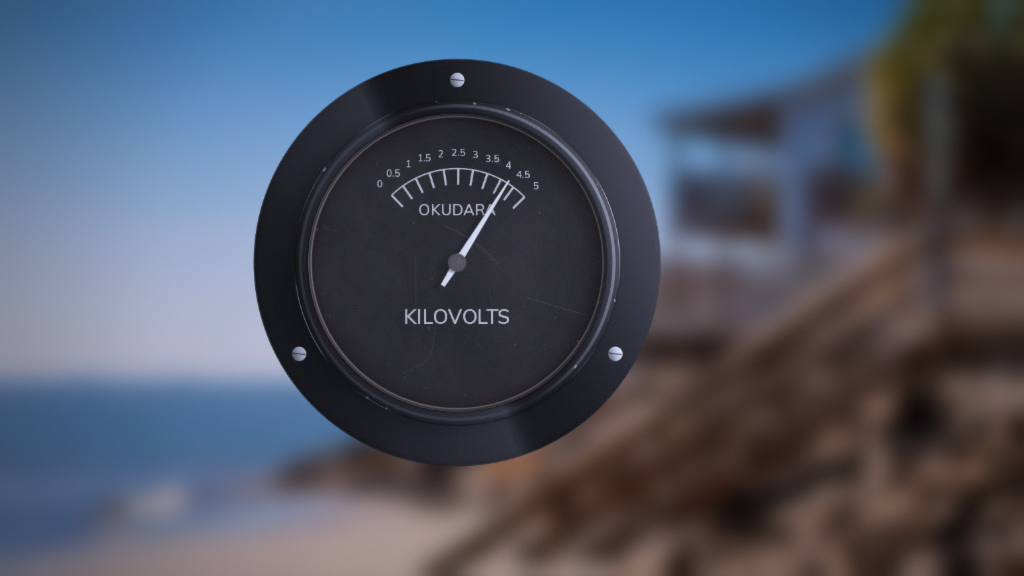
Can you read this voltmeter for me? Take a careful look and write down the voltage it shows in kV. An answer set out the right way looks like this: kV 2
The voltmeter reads kV 4.25
